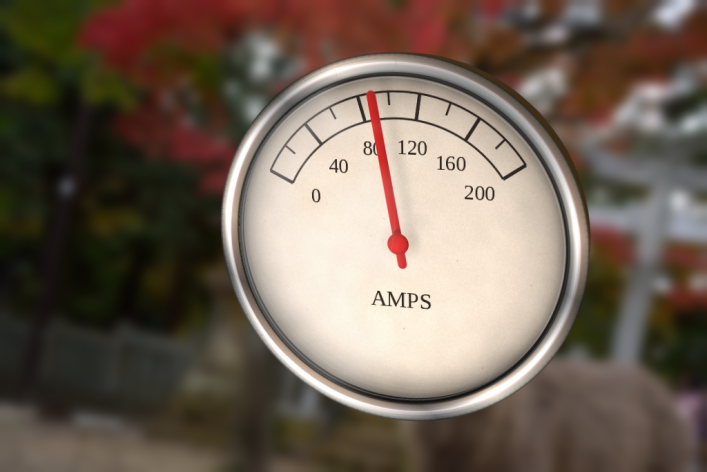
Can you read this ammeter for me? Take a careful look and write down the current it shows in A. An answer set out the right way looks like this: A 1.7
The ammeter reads A 90
